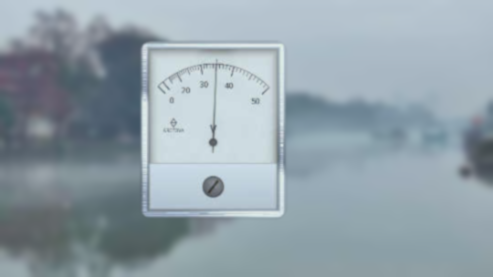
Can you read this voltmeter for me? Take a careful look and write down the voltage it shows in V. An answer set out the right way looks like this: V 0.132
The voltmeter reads V 35
